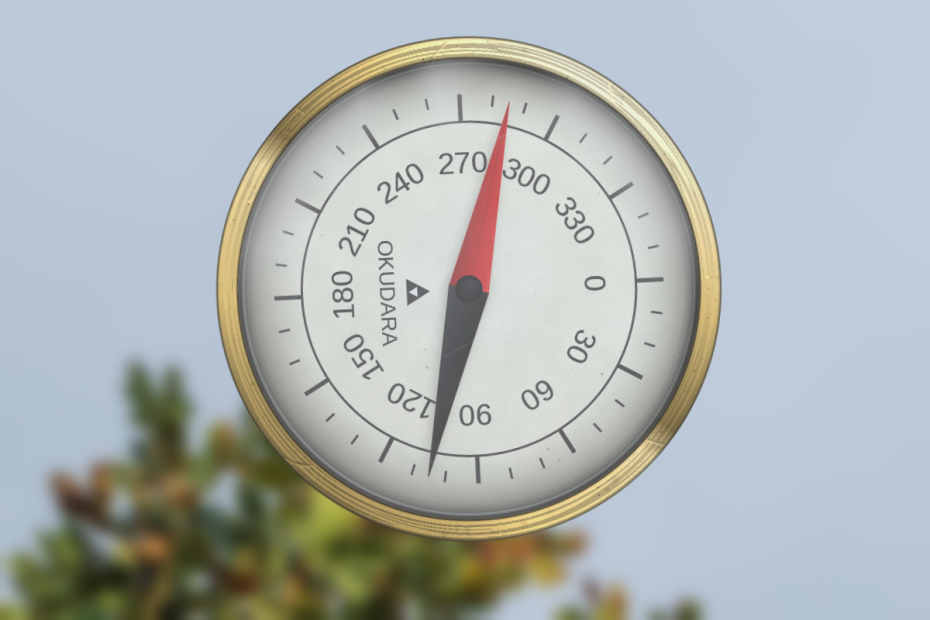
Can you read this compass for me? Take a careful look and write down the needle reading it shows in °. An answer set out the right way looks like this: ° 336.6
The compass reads ° 285
